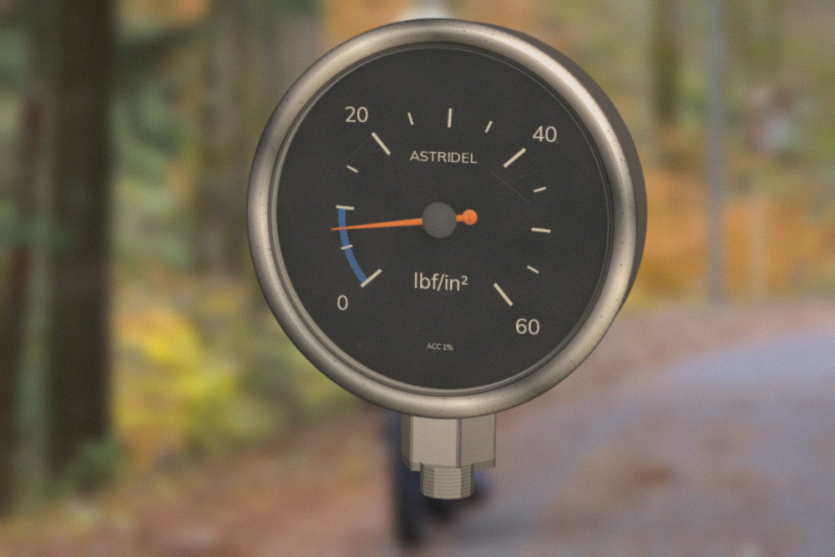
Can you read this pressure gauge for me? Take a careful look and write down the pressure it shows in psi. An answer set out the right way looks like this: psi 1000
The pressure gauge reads psi 7.5
